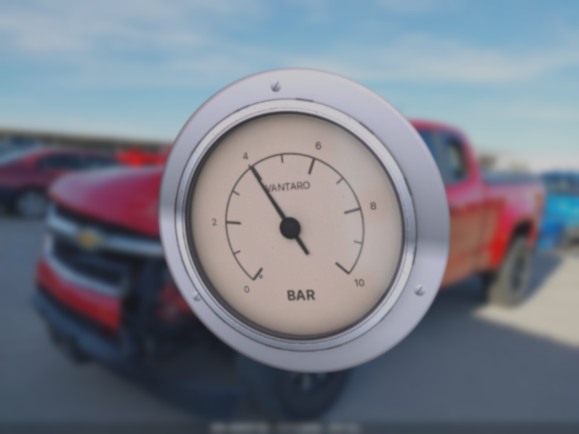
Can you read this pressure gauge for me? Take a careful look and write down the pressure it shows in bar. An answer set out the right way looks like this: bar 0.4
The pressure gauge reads bar 4
